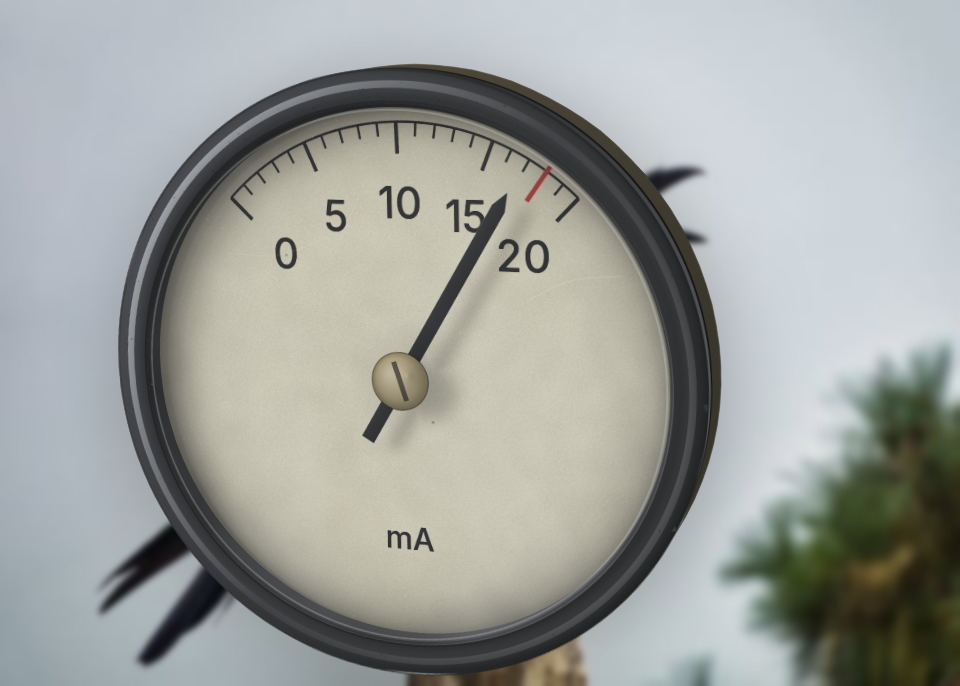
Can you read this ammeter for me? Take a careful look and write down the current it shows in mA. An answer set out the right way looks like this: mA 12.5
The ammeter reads mA 17
